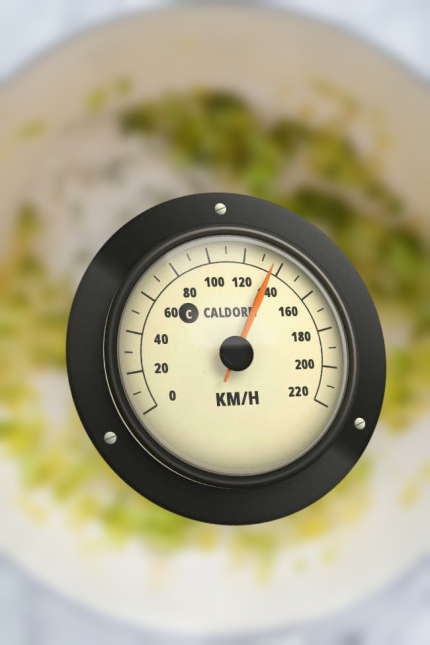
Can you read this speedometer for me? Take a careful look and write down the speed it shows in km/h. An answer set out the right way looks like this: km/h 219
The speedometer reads km/h 135
